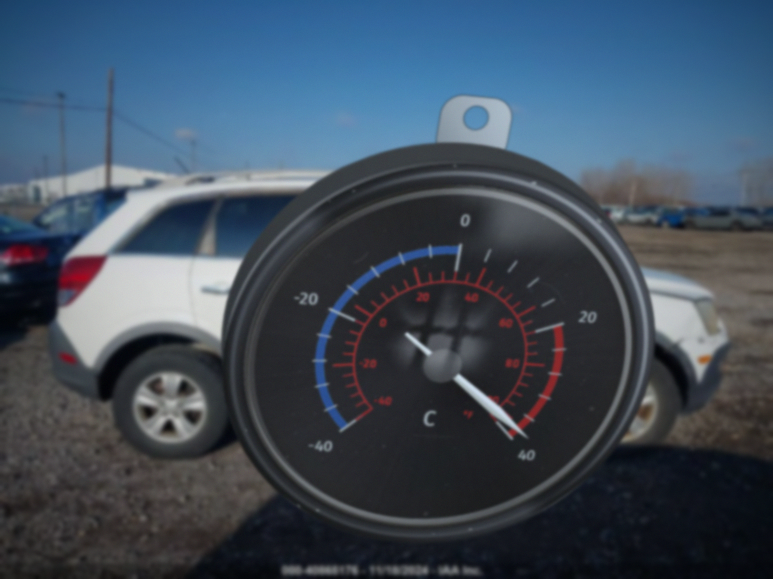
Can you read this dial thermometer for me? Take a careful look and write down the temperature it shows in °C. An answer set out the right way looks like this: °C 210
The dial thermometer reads °C 38
